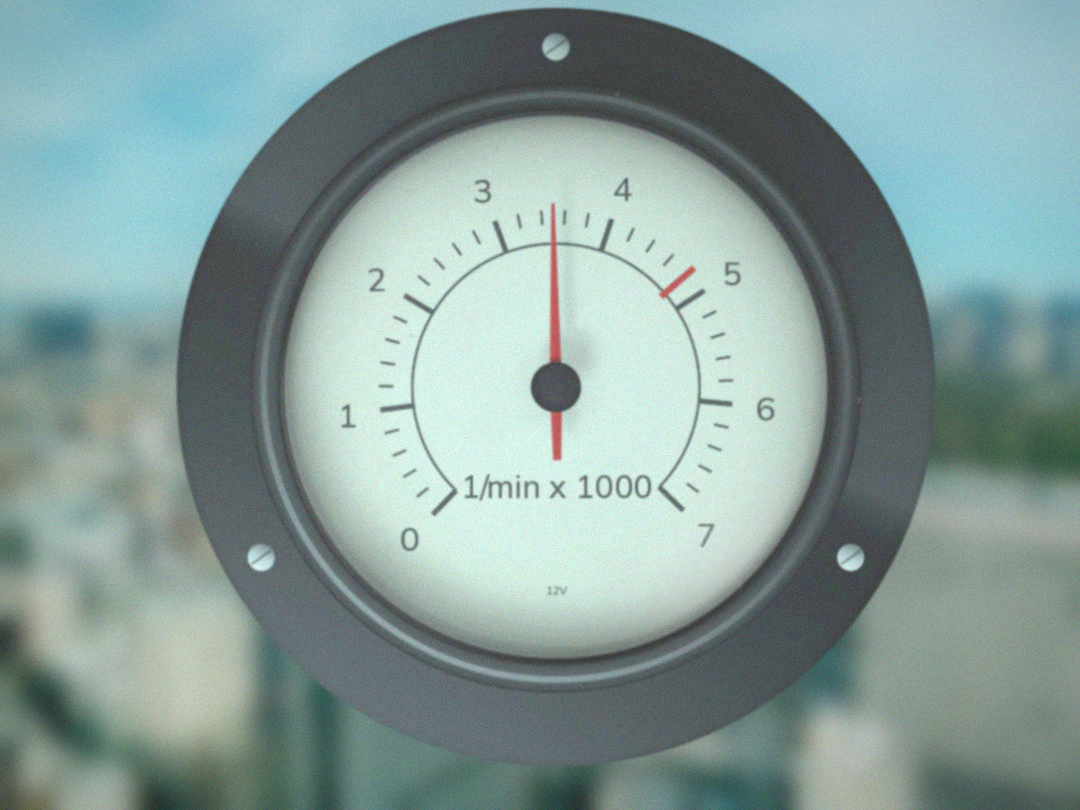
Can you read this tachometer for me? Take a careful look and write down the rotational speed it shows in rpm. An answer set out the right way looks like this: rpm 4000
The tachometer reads rpm 3500
